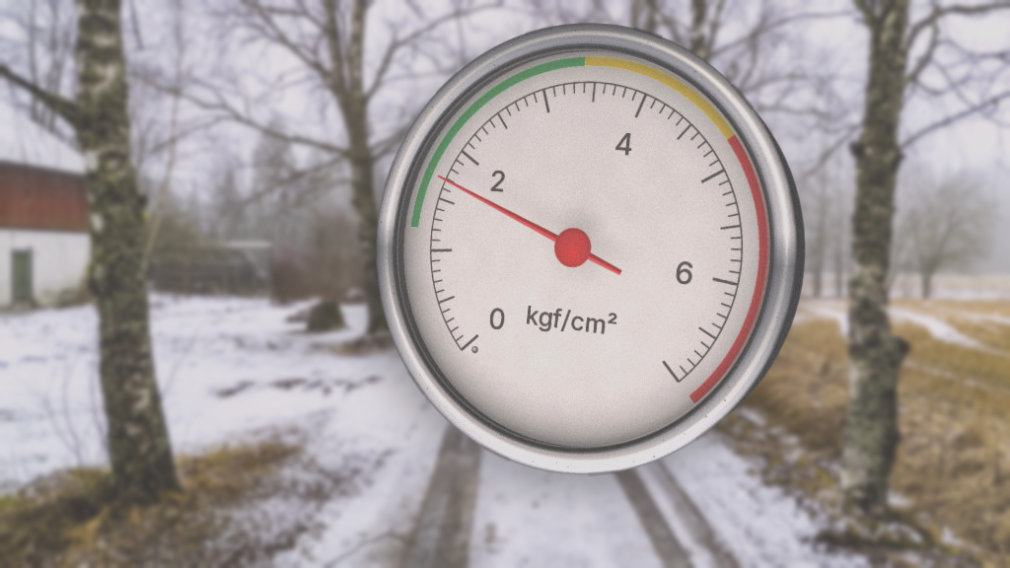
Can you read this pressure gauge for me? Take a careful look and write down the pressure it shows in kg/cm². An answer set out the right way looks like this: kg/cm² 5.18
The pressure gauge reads kg/cm² 1.7
